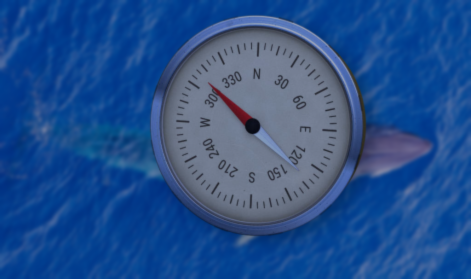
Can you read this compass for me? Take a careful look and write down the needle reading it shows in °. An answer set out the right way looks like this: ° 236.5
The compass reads ° 310
